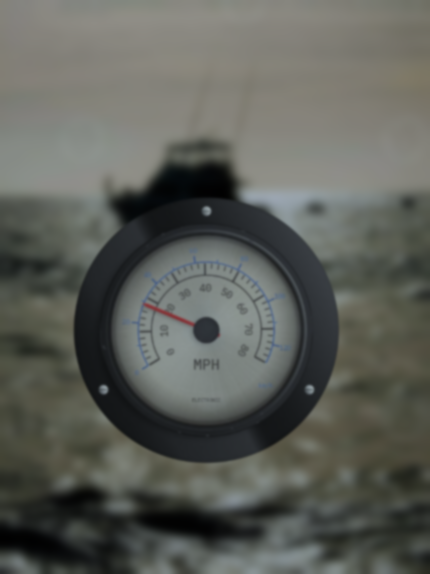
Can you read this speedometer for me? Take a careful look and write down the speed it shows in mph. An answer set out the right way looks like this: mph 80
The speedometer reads mph 18
